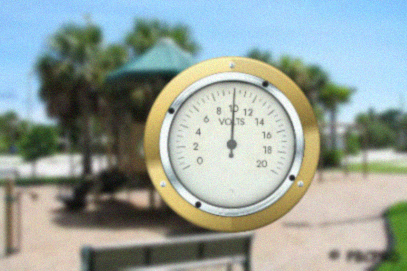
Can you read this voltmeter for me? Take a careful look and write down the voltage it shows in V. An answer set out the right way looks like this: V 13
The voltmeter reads V 10
